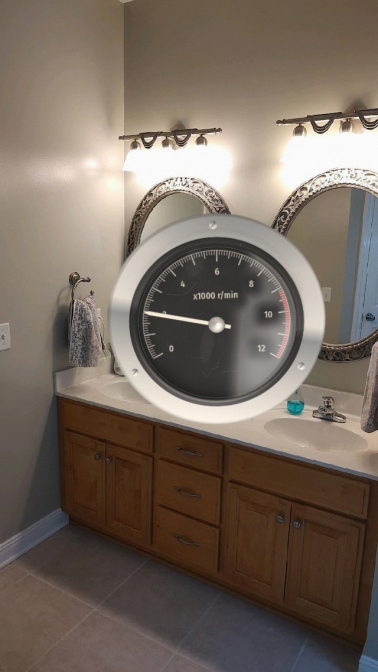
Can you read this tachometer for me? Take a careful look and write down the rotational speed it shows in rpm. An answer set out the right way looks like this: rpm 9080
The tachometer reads rpm 2000
